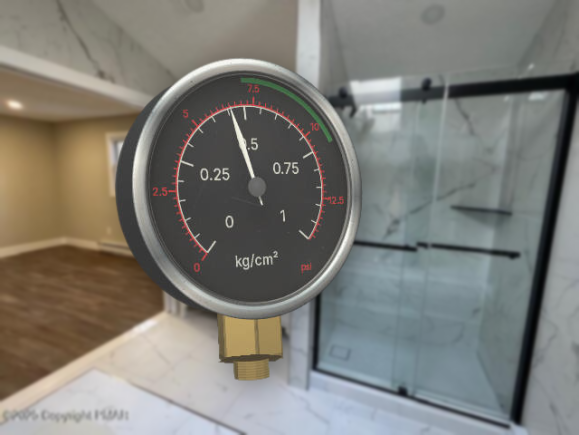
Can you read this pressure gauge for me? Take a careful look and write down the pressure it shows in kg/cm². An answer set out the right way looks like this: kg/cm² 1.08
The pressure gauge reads kg/cm² 0.45
